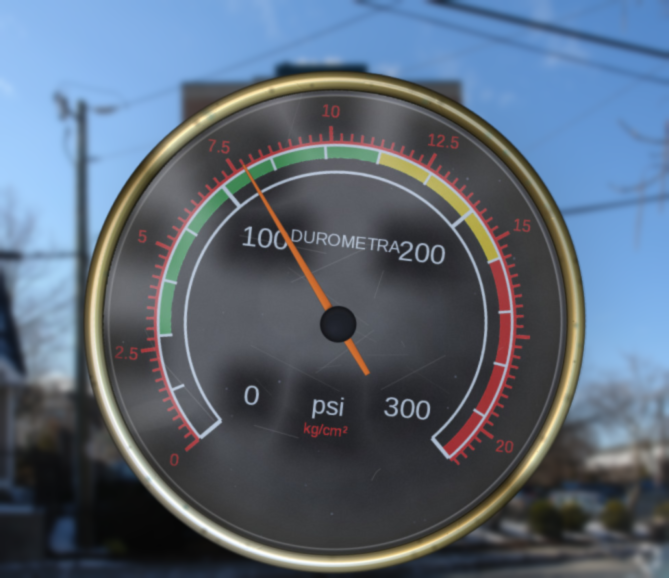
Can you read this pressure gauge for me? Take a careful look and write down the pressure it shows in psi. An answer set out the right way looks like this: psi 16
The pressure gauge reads psi 110
